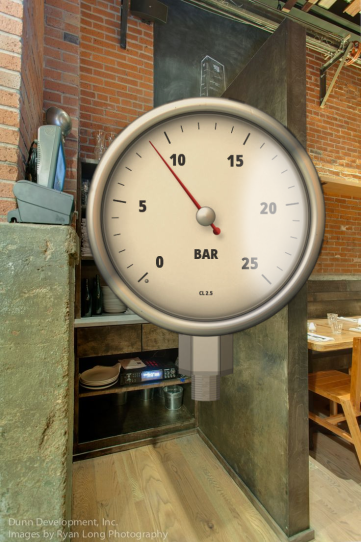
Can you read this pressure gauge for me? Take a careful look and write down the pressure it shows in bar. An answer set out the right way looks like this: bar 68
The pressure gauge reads bar 9
